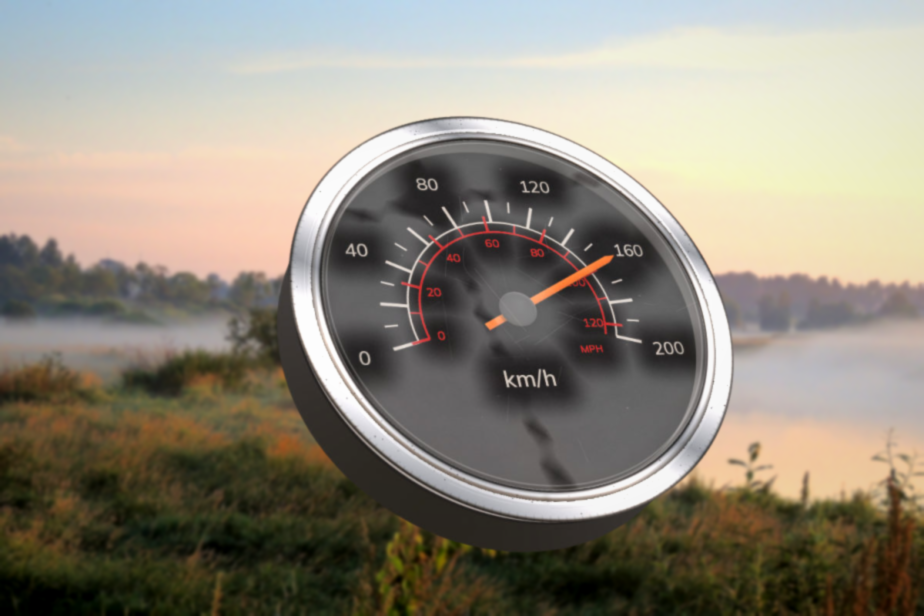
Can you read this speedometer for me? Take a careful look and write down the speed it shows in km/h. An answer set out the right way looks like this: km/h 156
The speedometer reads km/h 160
